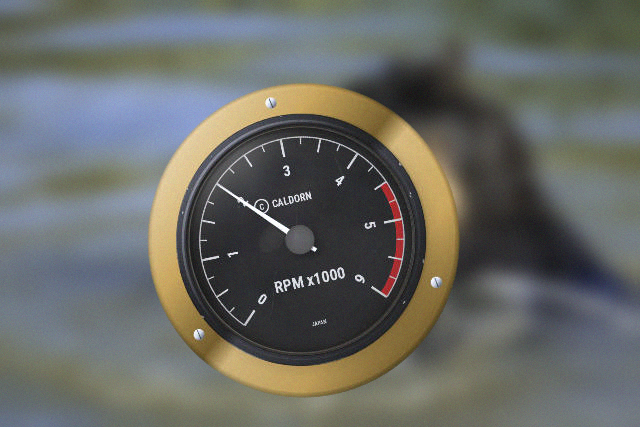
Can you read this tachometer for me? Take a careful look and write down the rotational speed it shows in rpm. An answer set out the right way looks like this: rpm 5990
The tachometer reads rpm 2000
